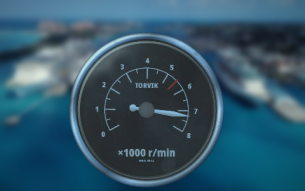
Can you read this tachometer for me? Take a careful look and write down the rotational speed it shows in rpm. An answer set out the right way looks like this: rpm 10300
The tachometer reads rpm 7250
